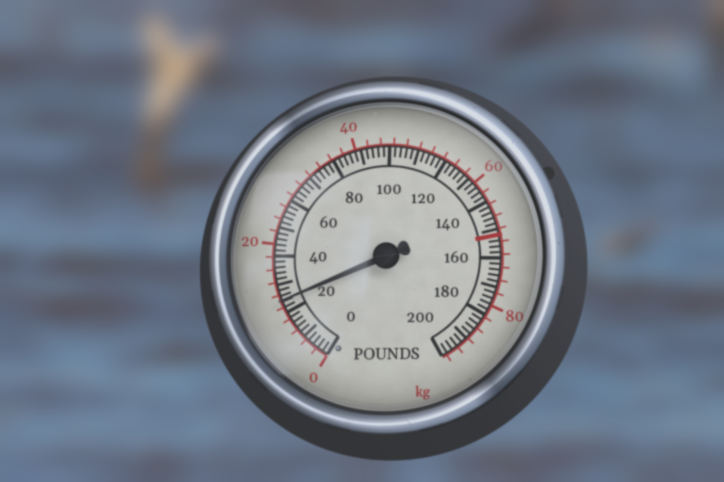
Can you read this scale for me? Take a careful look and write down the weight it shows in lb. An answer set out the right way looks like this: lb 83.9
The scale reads lb 24
